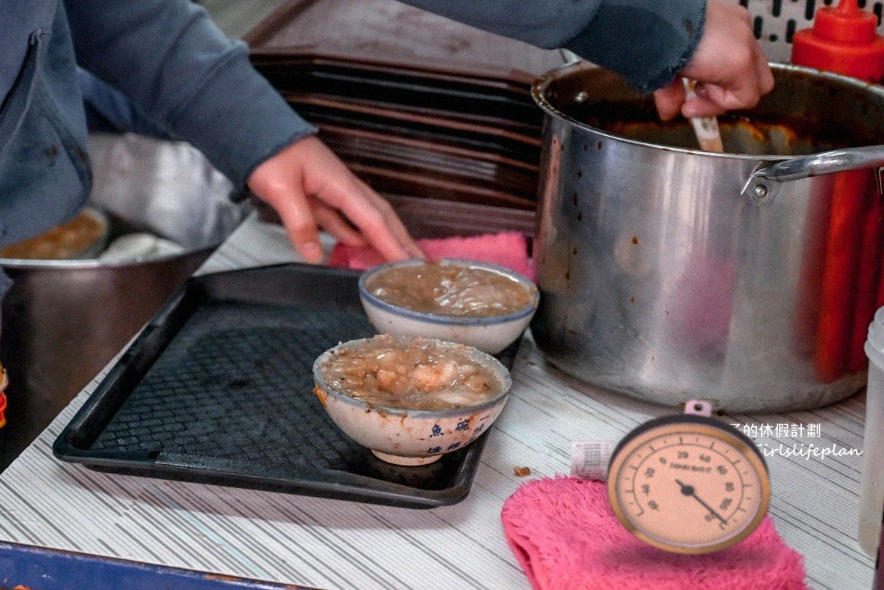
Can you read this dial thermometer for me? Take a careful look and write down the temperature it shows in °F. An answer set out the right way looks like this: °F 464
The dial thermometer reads °F 115
